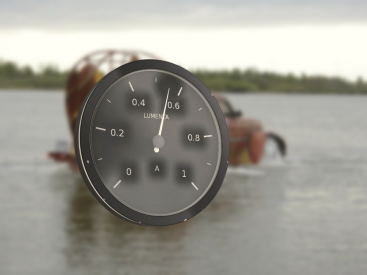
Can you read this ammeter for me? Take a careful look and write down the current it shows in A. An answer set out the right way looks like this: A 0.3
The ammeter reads A 0.55
